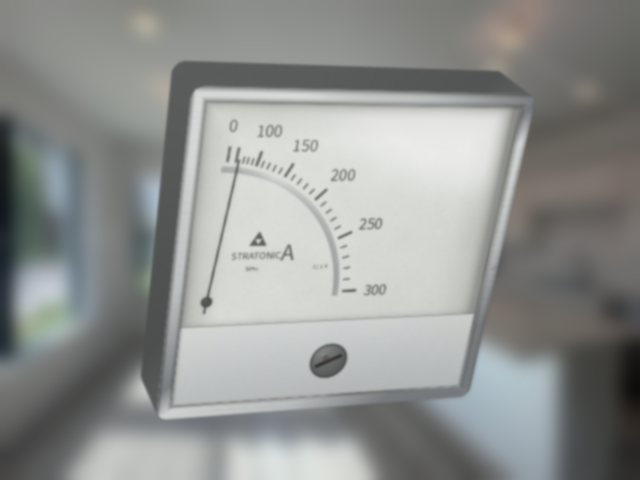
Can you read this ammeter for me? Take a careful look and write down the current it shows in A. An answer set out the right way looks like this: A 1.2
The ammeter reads A 50
